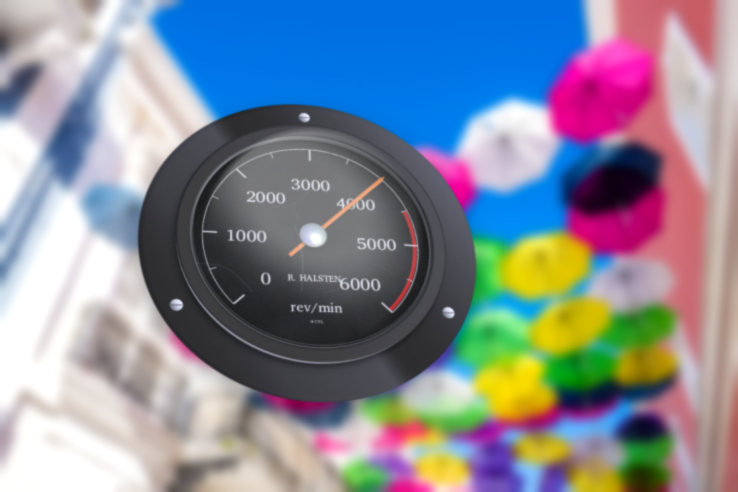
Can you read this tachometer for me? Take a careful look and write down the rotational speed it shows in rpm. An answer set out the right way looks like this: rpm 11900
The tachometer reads rpm 4000
